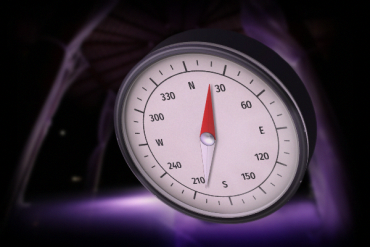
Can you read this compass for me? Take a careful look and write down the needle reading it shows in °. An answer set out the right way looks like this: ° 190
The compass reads ° 20
